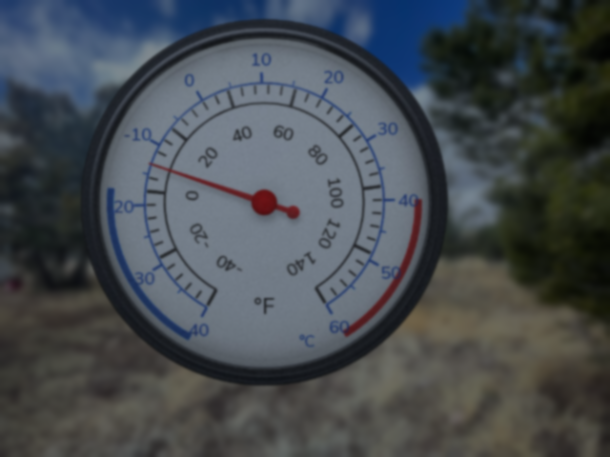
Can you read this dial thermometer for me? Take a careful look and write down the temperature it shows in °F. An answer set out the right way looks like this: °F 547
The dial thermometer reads °F 8
